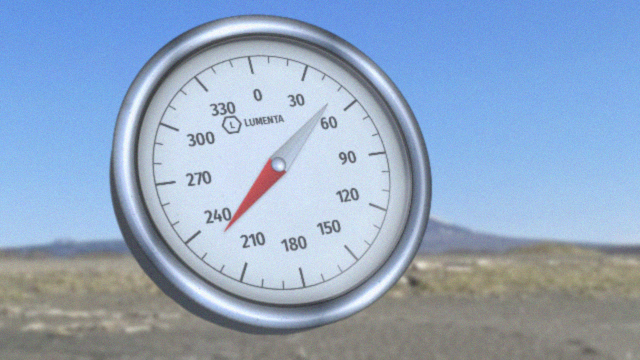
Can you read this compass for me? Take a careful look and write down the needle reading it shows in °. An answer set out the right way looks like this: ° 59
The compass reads ° 230
